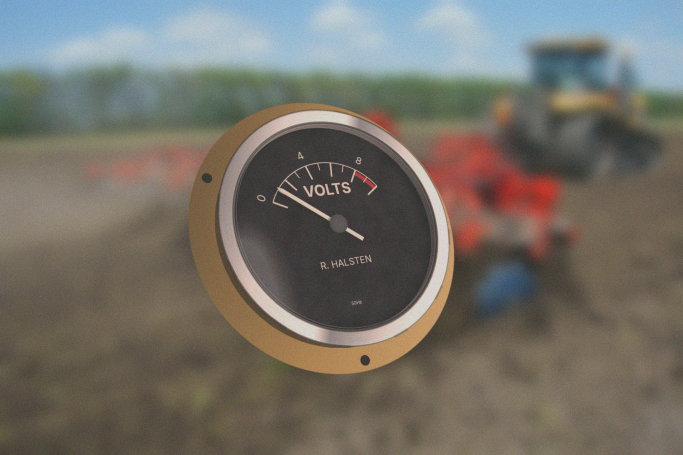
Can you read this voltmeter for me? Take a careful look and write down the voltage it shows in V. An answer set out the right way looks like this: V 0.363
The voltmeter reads V 1
